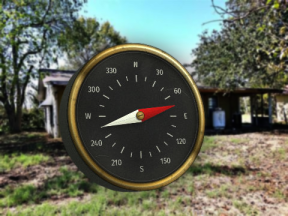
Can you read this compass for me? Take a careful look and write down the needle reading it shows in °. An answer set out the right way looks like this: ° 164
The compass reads ° 75
